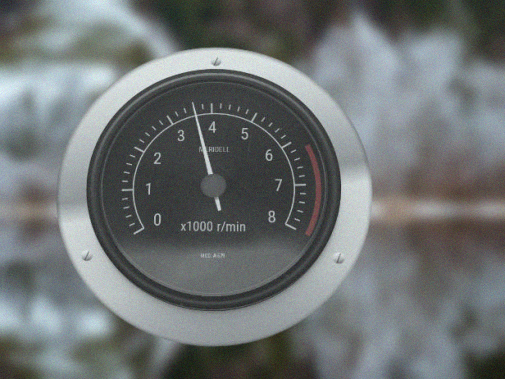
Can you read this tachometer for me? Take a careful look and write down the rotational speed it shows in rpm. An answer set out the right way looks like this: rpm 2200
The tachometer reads rpm 3600
